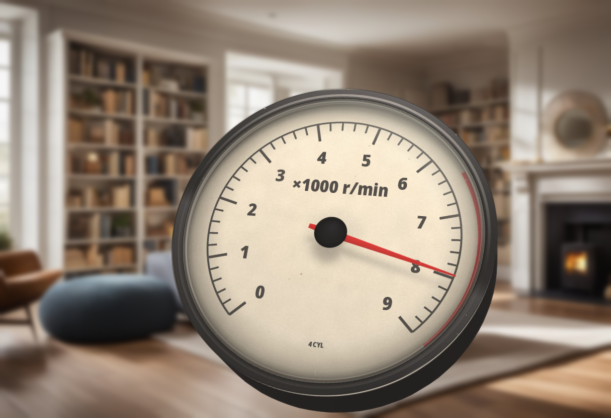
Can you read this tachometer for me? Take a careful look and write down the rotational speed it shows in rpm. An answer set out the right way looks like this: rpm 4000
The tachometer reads rpm 8000
